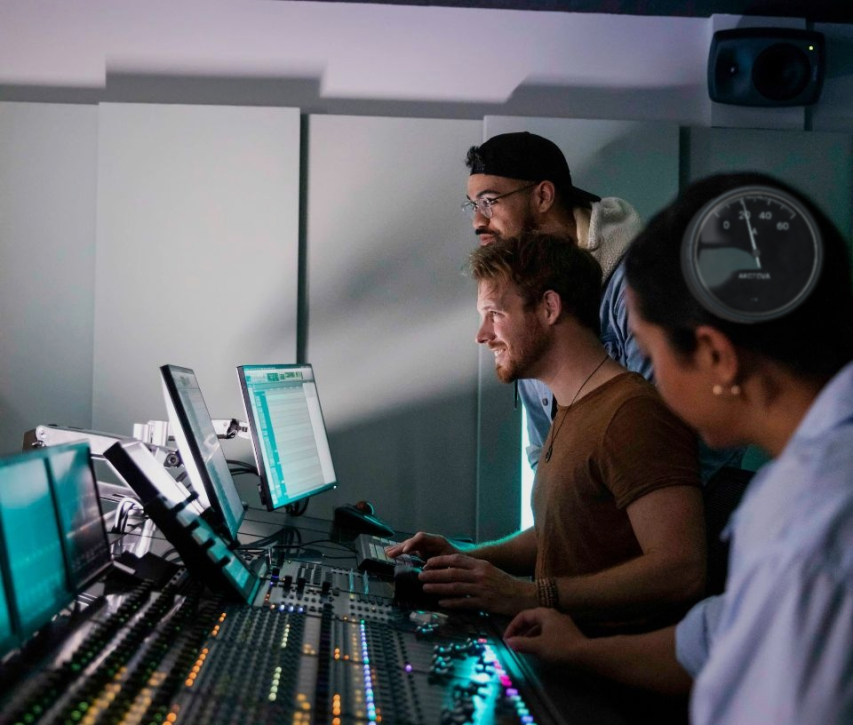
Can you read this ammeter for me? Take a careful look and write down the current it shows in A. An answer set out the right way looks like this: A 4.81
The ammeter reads A 20
